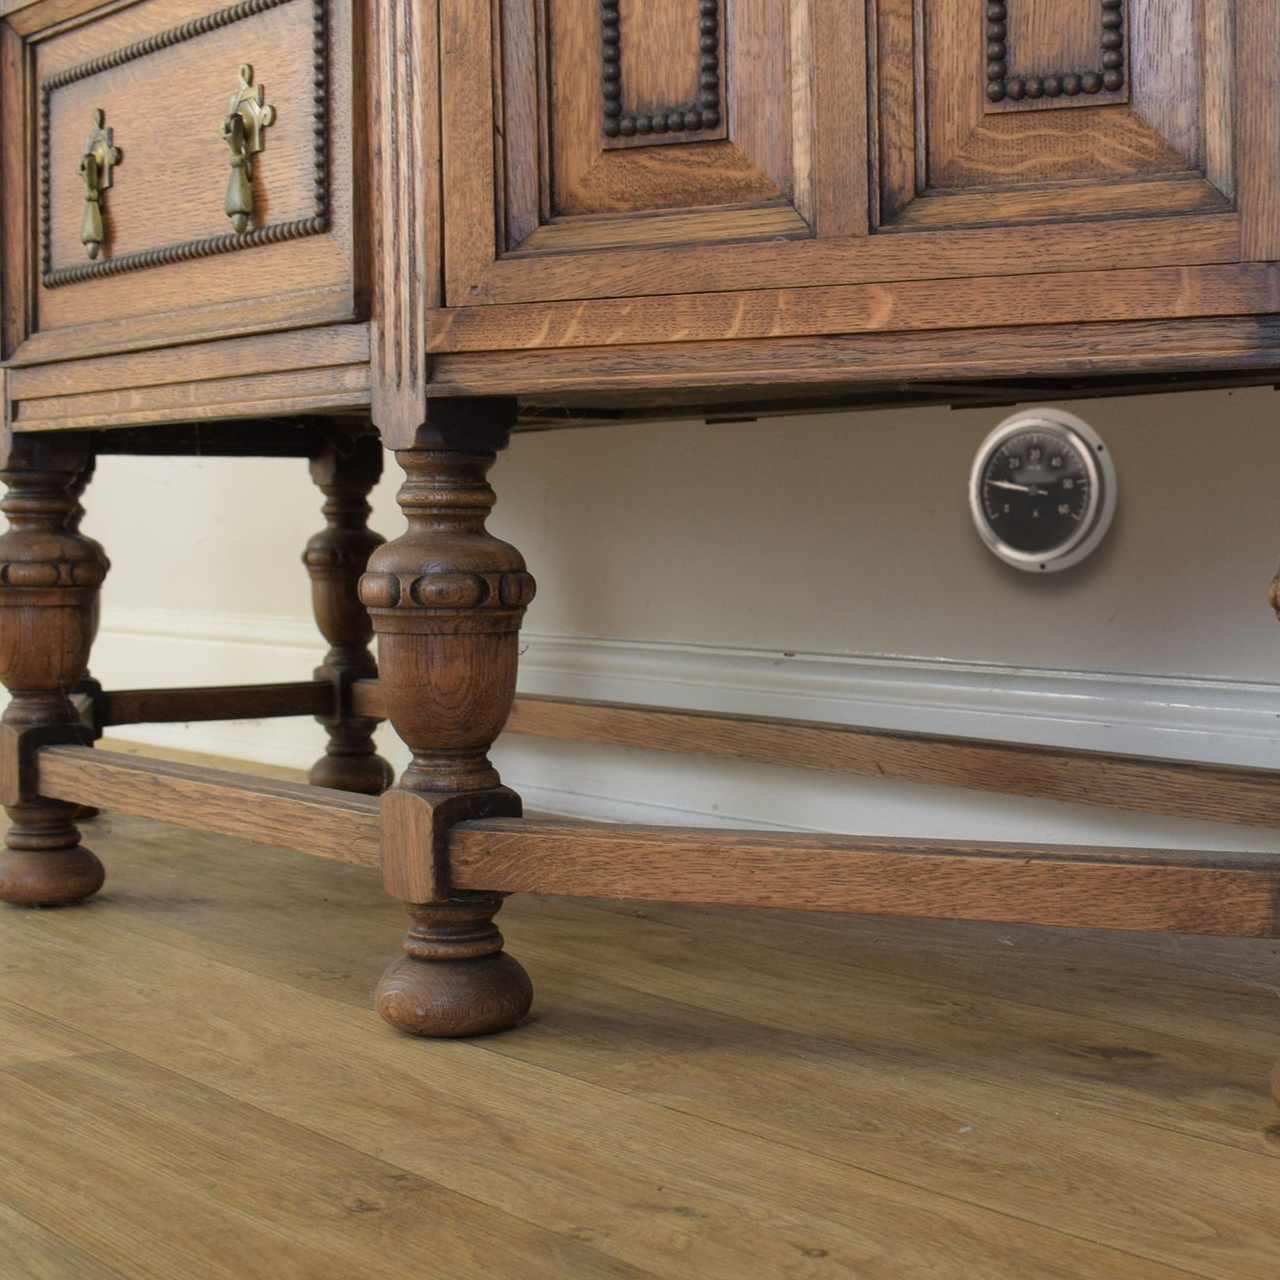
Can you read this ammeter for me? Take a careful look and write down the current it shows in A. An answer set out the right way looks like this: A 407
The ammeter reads A 10
